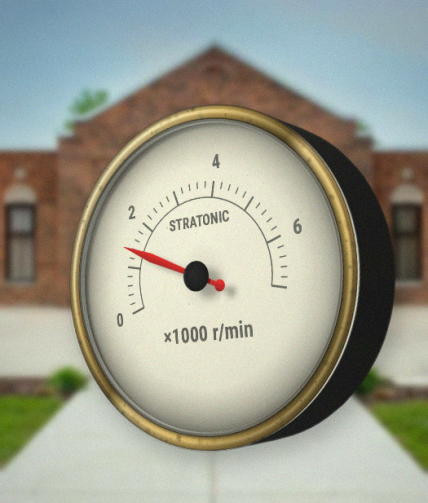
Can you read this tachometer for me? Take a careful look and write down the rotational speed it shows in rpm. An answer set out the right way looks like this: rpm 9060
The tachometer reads rpm 1400
